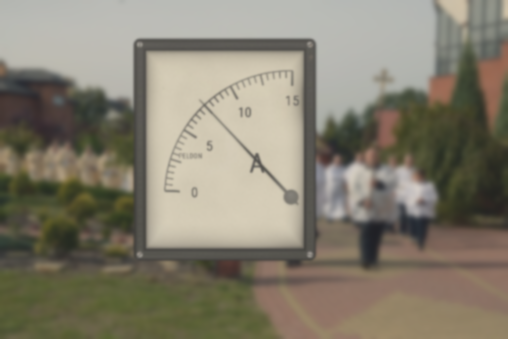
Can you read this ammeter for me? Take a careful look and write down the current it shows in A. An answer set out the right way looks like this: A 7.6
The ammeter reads A 7.5
